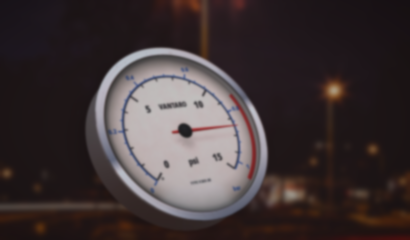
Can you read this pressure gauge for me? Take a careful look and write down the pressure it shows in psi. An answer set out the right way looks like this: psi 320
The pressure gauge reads psi 12.5
